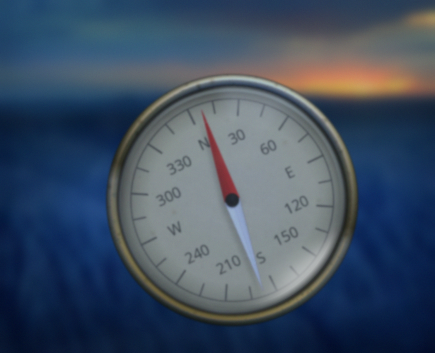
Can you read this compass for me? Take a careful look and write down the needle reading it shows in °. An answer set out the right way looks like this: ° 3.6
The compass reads ° 7.5
